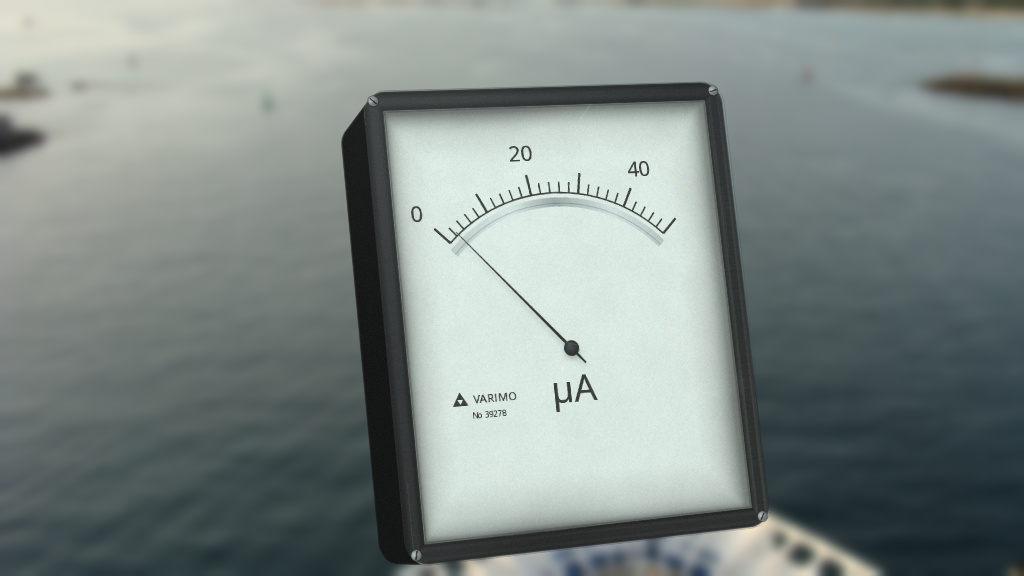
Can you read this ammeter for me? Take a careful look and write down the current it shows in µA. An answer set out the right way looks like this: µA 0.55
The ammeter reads µA 2
